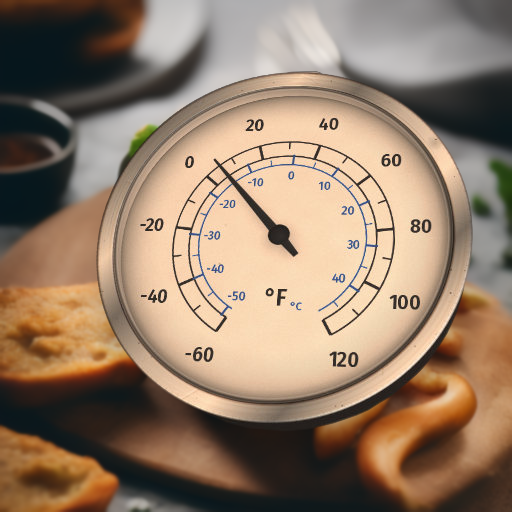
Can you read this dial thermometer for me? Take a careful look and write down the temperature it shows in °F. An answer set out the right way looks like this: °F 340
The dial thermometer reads °F 5
